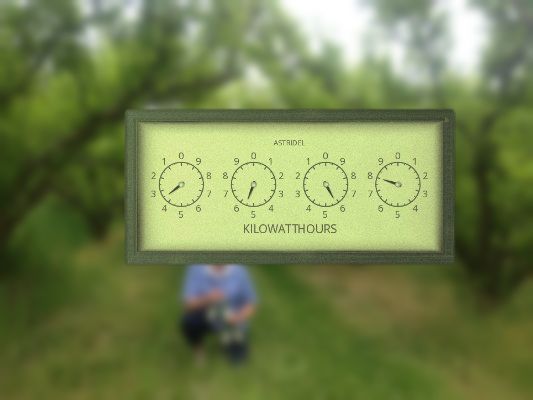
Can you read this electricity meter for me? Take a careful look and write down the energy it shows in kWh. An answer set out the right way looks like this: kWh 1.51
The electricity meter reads kWh 3558
